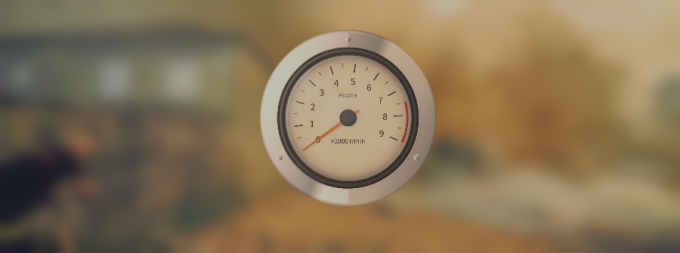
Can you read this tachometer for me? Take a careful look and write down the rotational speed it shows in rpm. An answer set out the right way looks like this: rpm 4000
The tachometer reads rpm 0
